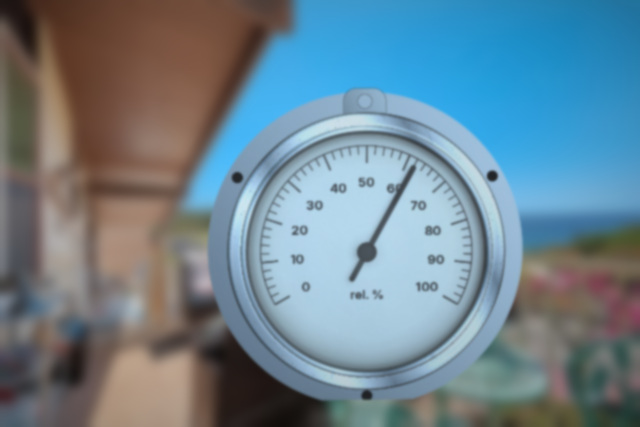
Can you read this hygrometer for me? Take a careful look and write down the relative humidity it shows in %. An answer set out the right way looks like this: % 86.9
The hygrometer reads % 62
